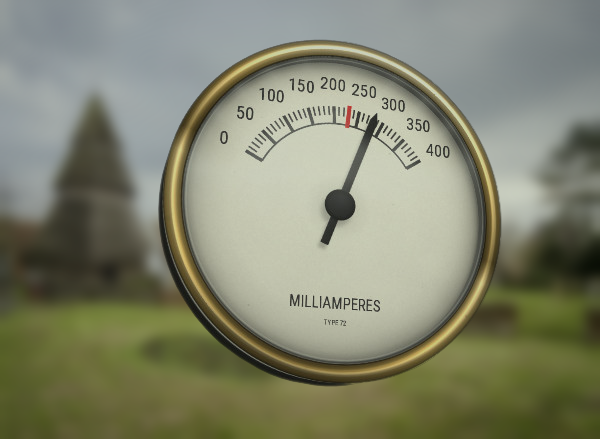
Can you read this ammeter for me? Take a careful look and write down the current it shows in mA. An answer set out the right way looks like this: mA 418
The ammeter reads mA 280
